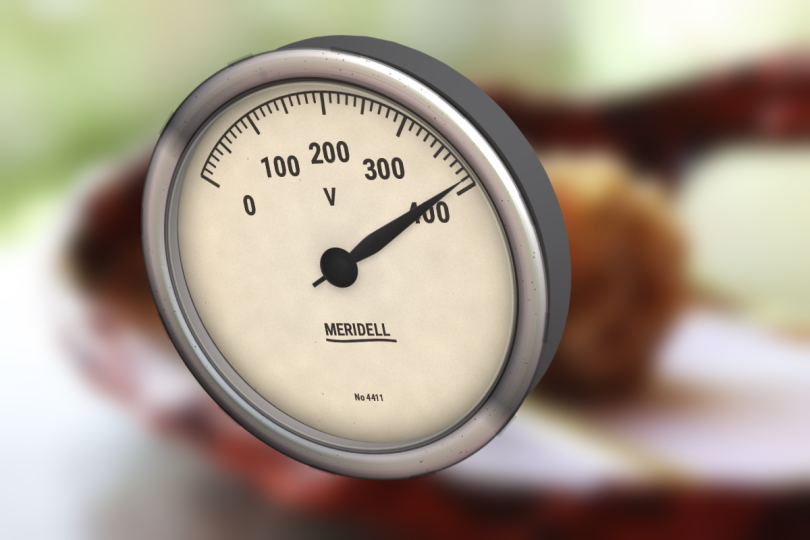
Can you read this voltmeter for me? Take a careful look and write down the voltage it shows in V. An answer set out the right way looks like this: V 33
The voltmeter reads V 390
